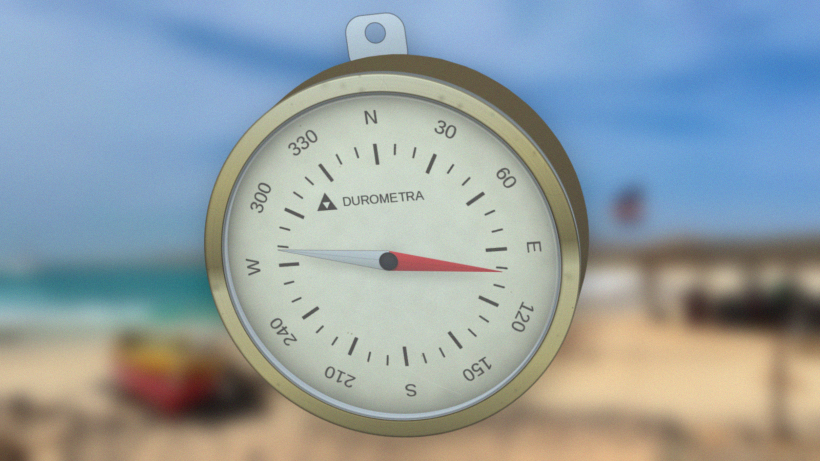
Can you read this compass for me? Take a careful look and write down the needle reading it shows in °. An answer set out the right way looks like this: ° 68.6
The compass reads ° 100
